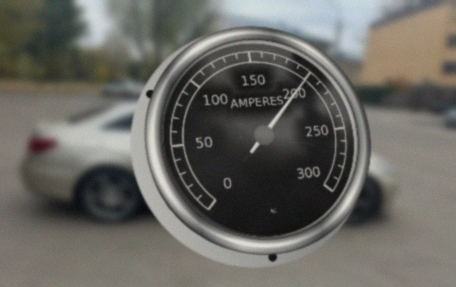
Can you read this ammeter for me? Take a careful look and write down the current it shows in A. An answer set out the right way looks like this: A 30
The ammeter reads A 200
